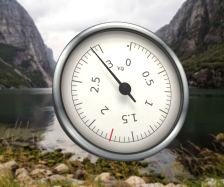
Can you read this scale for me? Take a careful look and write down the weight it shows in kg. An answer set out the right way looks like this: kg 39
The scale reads kg 2.9
